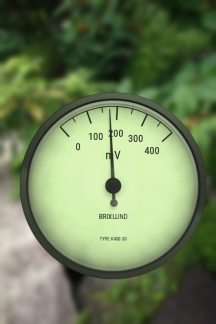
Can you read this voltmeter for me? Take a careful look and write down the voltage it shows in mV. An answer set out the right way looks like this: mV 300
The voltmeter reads mV 175
